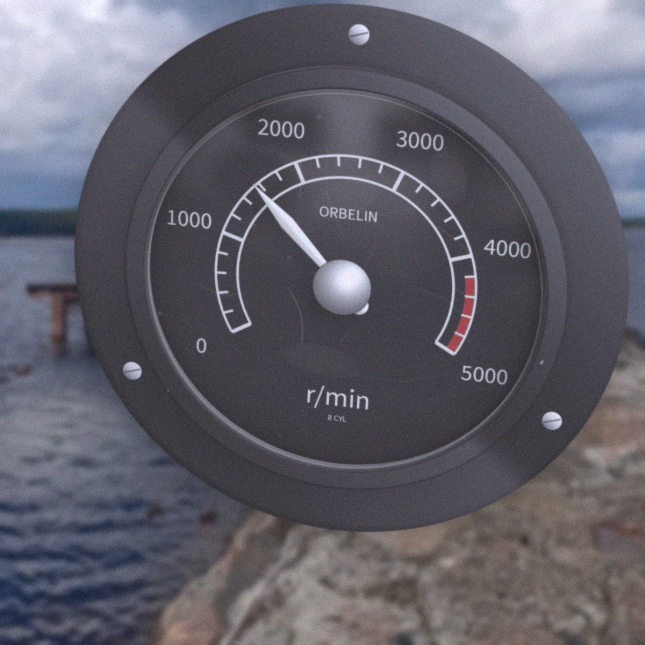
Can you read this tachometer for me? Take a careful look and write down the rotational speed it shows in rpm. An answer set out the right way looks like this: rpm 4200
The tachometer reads rpm 1600
